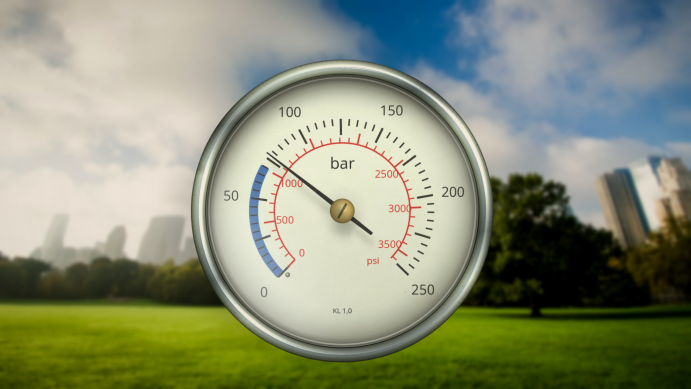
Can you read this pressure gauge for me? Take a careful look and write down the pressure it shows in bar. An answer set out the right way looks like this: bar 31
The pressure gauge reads bar 77.5
